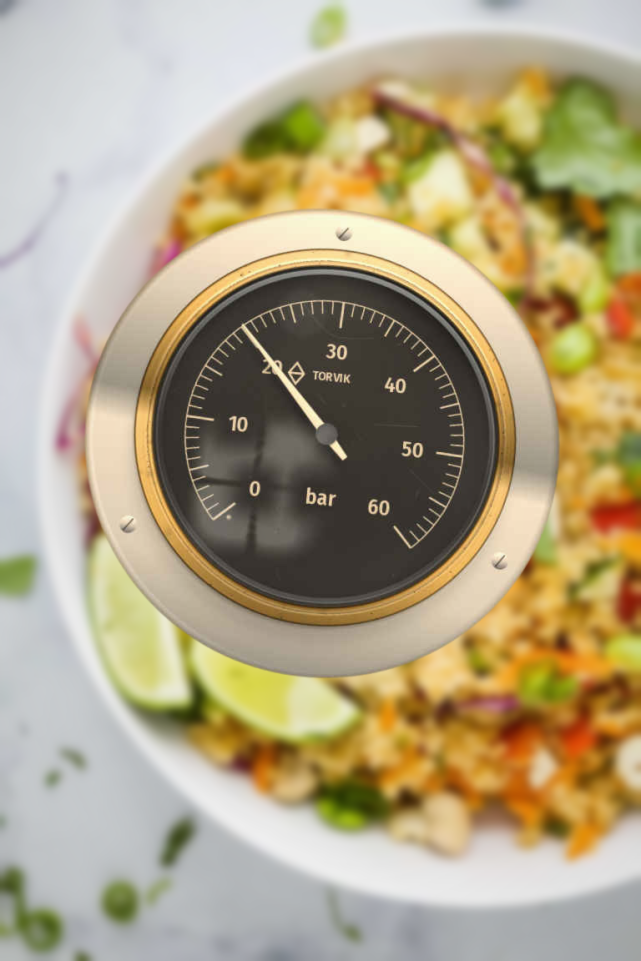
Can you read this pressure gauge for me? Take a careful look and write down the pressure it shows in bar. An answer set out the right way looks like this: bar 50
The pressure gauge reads bar 20
